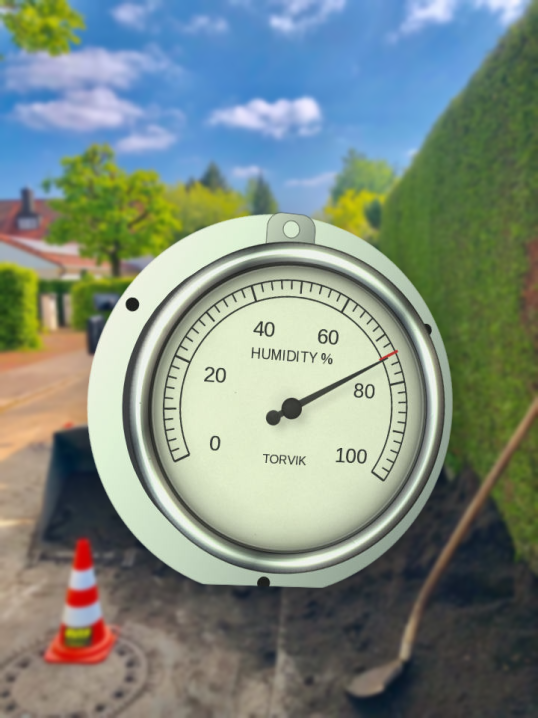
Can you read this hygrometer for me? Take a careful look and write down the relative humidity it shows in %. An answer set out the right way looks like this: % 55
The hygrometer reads % 74
